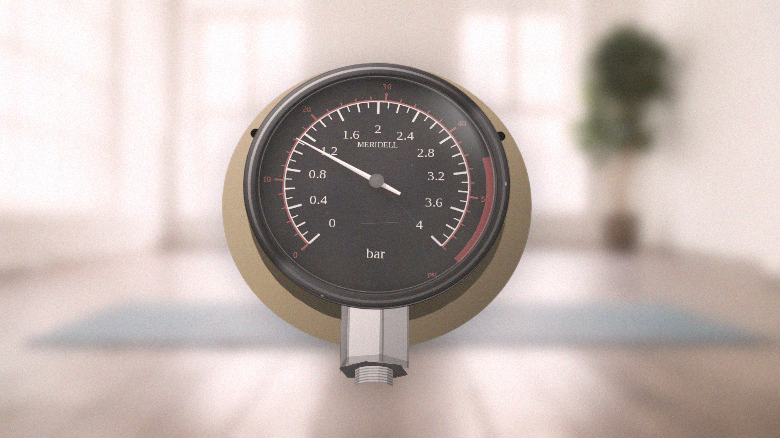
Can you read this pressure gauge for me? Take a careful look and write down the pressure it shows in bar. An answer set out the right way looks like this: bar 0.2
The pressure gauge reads bar 1.1
